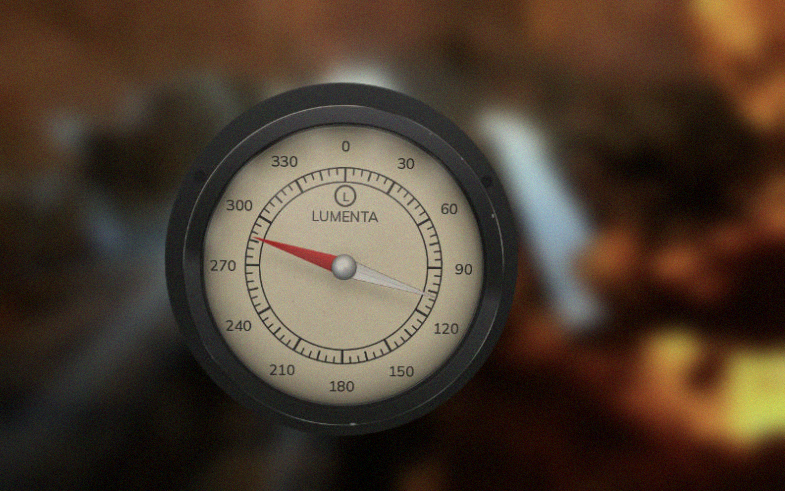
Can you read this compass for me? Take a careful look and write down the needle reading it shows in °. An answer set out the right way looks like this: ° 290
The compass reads ° 287.5
